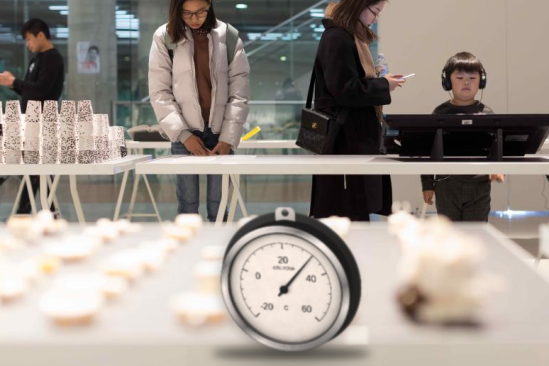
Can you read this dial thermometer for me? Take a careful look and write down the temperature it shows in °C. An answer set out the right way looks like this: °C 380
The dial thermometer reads °C 32
